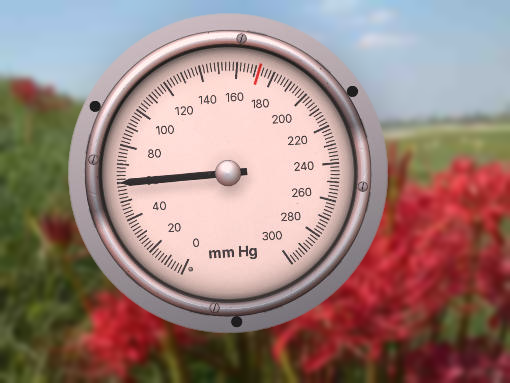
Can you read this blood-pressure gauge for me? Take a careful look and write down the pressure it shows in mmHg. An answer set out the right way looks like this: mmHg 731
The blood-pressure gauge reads mmHg 60
